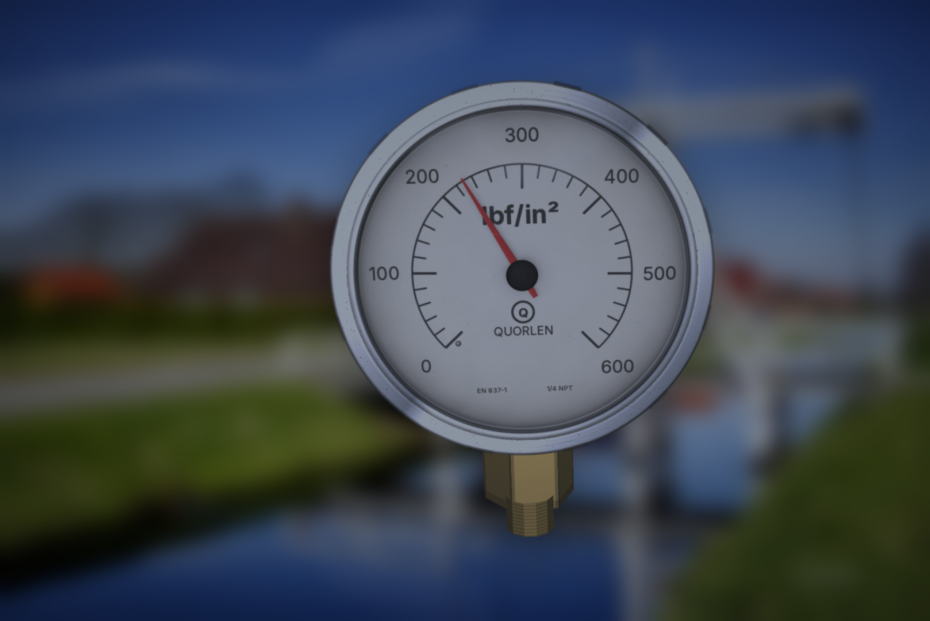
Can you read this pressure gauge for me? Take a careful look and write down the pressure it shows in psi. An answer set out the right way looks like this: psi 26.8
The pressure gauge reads psi 230
